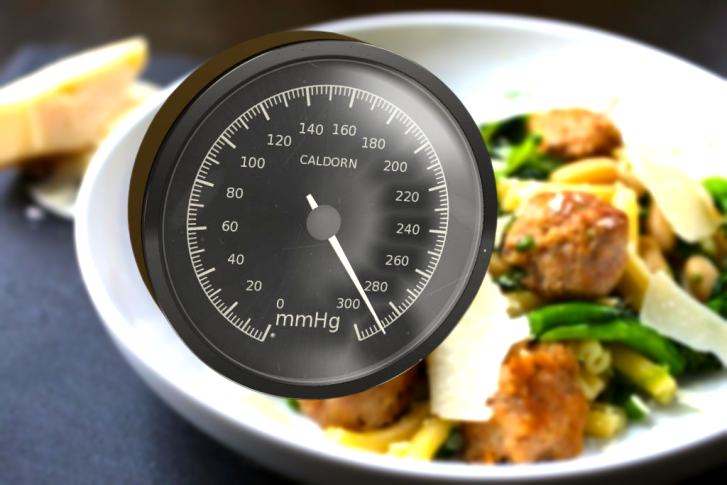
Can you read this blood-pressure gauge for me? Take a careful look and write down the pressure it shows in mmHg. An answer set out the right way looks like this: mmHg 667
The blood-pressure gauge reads mmHg 290
